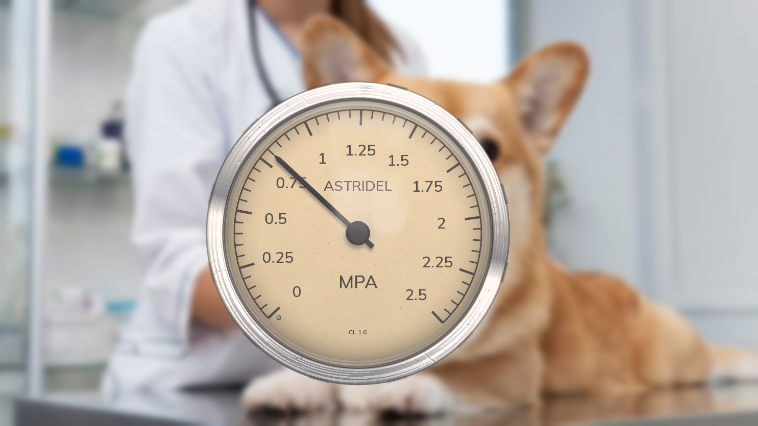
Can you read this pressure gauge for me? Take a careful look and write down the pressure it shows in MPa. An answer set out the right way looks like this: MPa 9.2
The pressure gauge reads MPa 0.8
